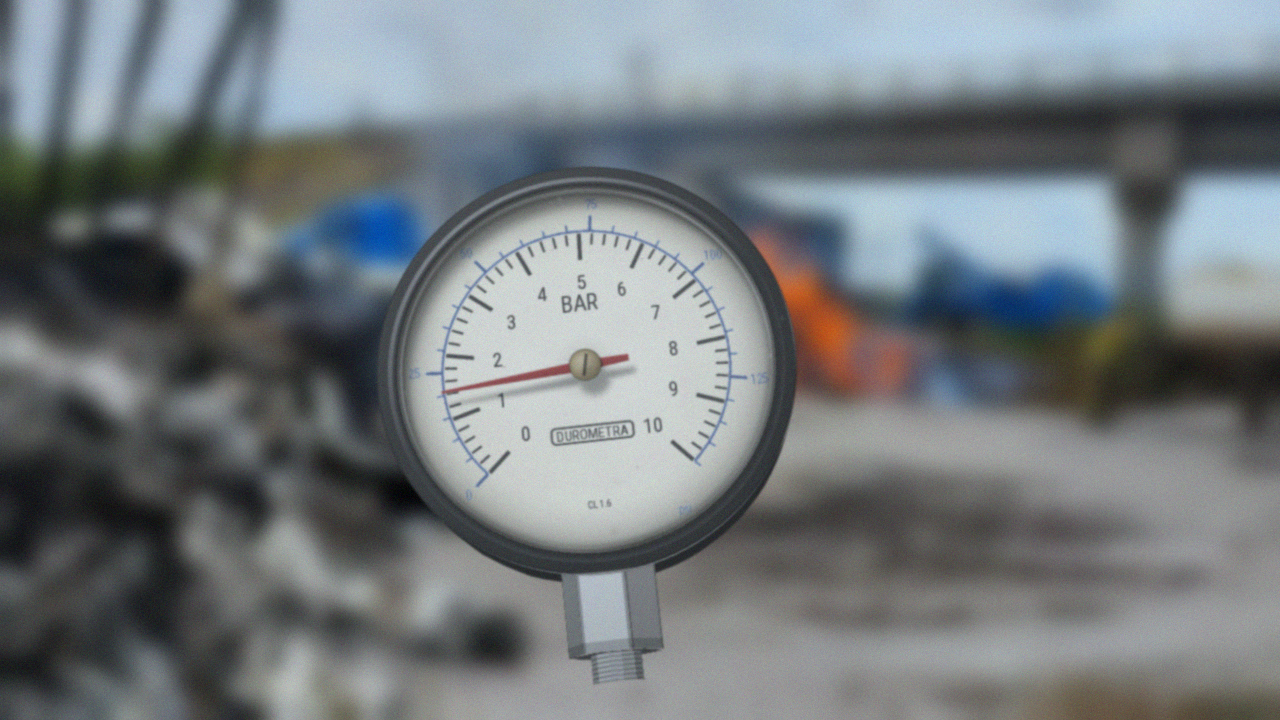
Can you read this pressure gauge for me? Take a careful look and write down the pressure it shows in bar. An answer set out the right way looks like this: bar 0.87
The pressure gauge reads bar 1.4
